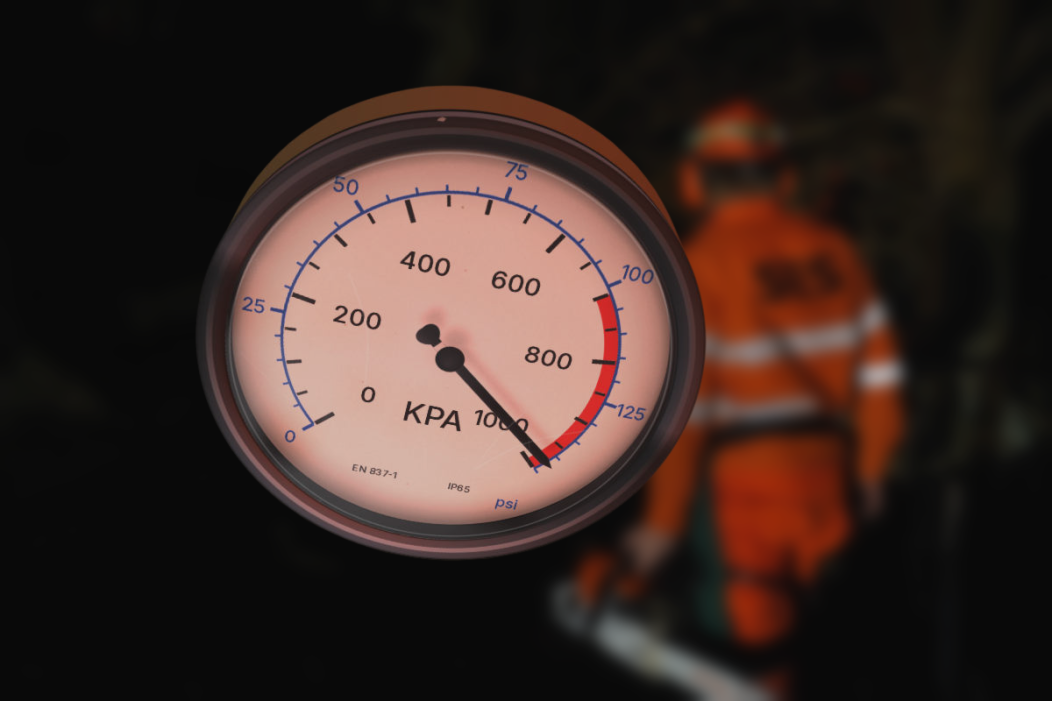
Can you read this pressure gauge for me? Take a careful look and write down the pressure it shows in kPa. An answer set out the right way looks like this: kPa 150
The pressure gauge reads kPa 975
